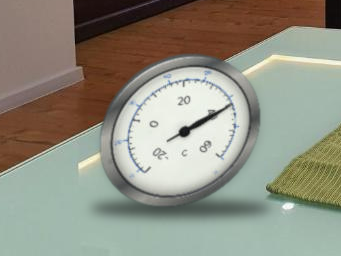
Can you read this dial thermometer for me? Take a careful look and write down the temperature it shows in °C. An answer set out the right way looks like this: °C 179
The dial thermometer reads °C 40
